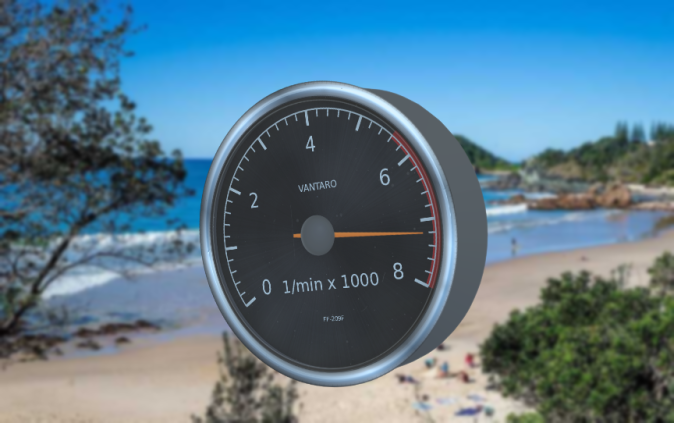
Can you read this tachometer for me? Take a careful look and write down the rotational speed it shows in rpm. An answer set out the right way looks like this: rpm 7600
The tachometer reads rpm 7200
